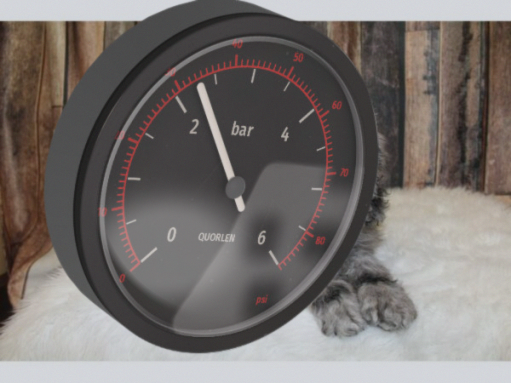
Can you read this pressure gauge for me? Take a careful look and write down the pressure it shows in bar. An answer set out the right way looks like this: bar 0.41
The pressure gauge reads bar 2.25
